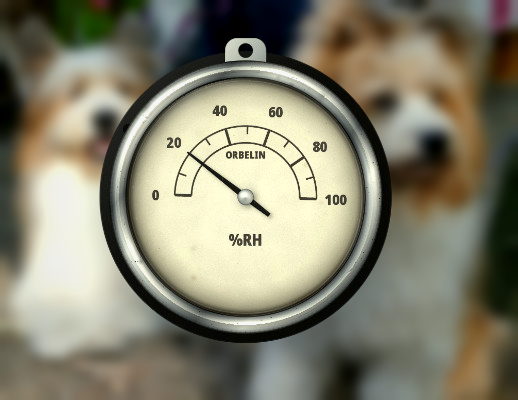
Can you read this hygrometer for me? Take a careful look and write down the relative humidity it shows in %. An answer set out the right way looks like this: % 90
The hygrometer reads % 20
